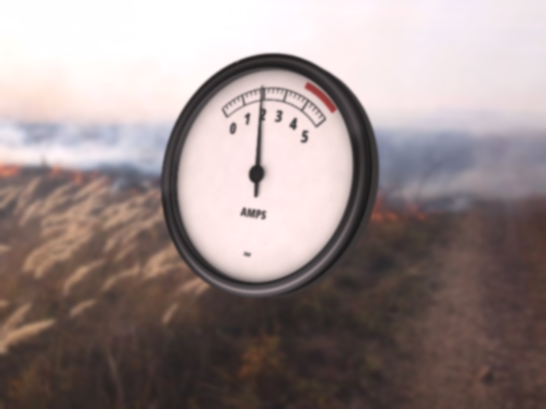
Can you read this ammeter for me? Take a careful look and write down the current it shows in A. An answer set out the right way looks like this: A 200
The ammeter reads A 2
